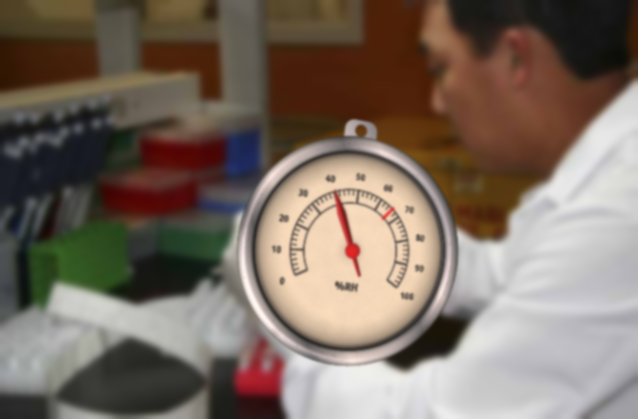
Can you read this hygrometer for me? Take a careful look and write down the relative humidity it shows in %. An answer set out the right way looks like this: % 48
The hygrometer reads % 40
